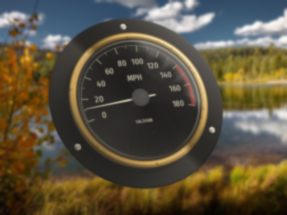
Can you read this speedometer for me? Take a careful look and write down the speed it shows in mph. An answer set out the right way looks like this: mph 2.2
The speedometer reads mph 10
